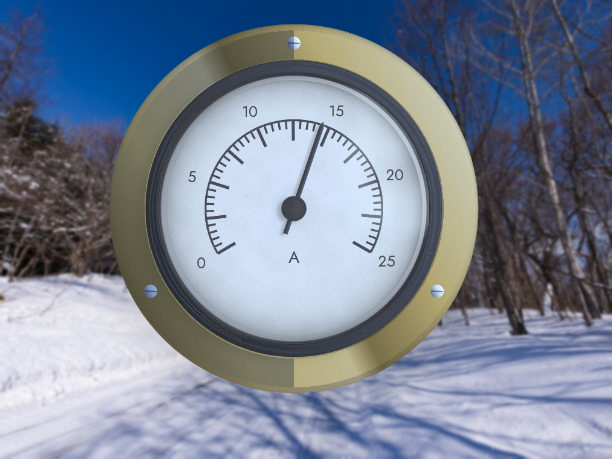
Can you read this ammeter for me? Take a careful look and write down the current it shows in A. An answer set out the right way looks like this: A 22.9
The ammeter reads A 14.5
